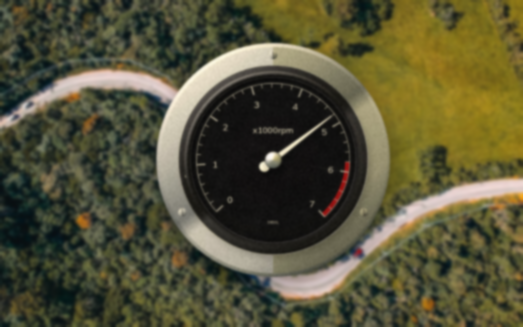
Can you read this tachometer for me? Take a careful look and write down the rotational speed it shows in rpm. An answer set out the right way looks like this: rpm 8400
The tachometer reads rpm 4800
